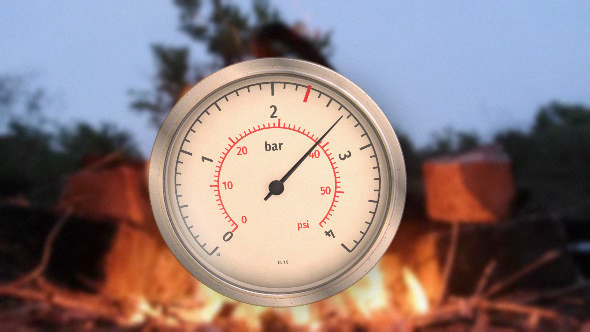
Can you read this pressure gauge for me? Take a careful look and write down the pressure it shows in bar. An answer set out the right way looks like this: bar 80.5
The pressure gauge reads bar 2.65
